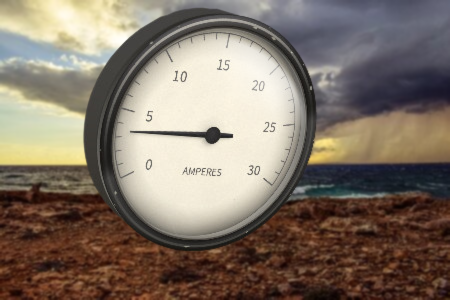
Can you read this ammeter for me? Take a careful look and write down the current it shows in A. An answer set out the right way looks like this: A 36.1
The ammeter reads A 3.5
